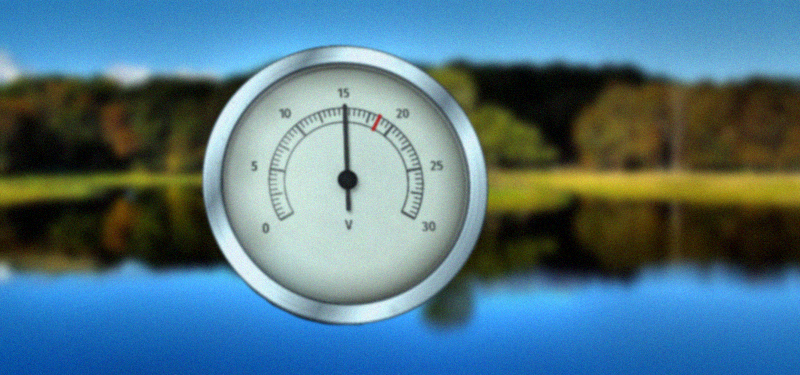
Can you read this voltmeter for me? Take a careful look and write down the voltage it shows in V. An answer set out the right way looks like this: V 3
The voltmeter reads V 15
